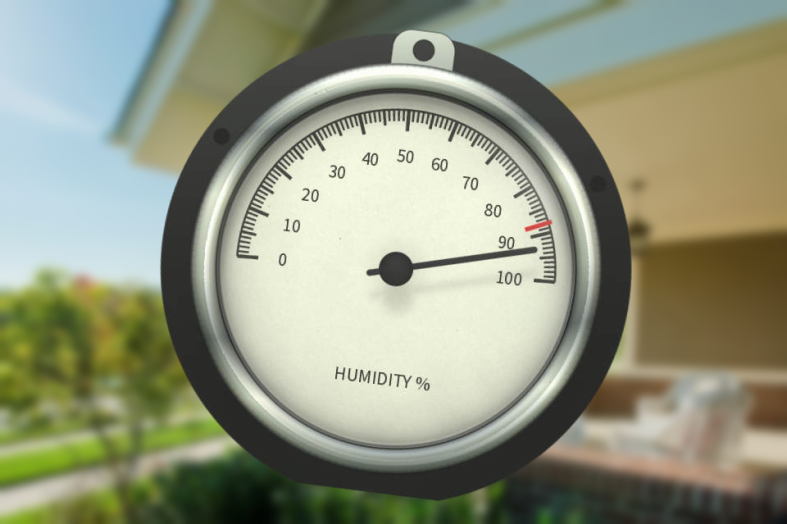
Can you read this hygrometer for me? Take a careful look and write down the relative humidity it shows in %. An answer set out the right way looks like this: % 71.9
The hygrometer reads % 93
